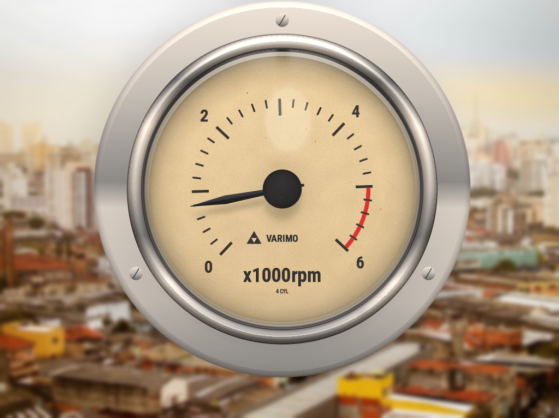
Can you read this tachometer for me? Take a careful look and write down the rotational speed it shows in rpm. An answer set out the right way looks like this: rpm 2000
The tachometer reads rpm 800
